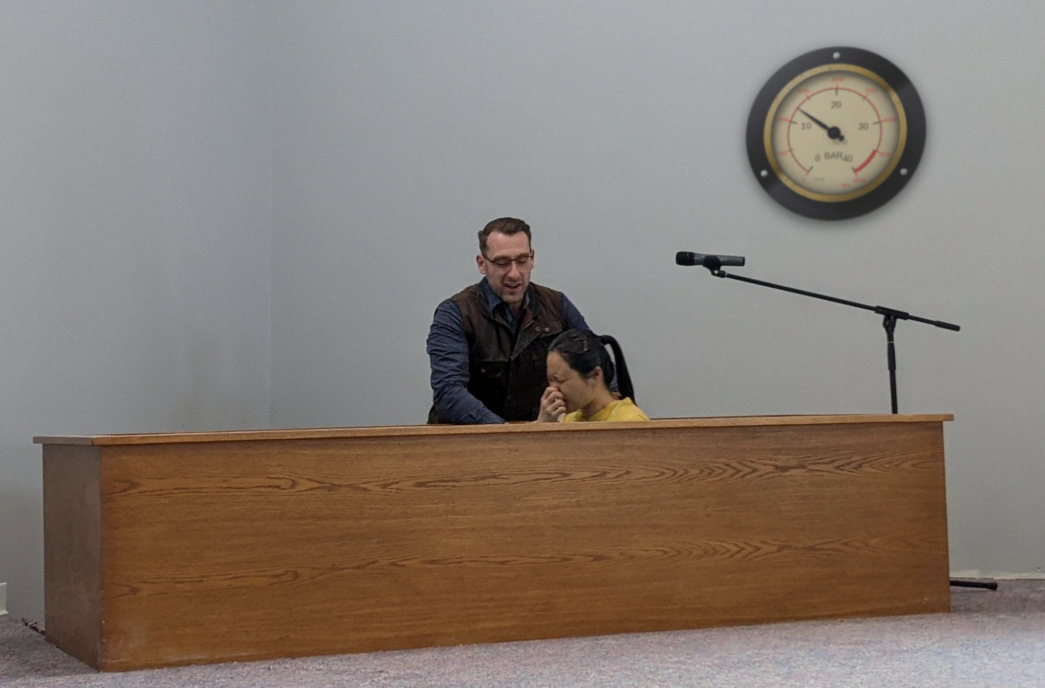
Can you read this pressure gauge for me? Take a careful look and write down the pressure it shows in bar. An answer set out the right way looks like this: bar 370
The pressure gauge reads bar 12.5
